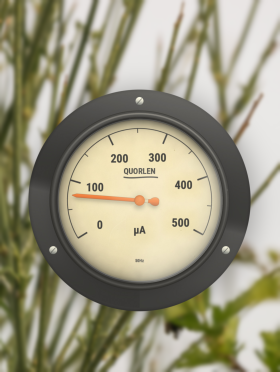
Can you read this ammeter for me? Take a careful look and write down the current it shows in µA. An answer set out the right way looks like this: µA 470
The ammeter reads µA 75
